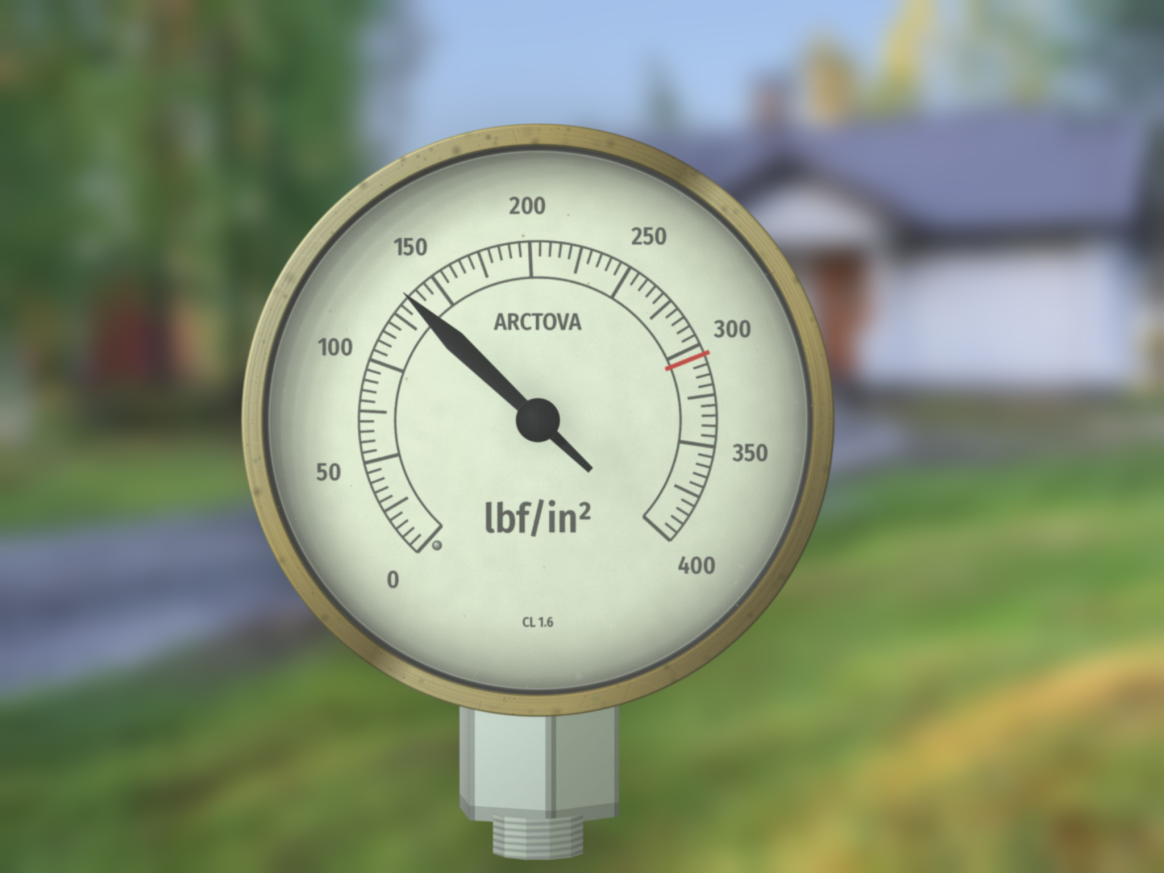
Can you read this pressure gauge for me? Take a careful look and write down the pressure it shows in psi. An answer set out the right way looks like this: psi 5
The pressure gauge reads psi 135
